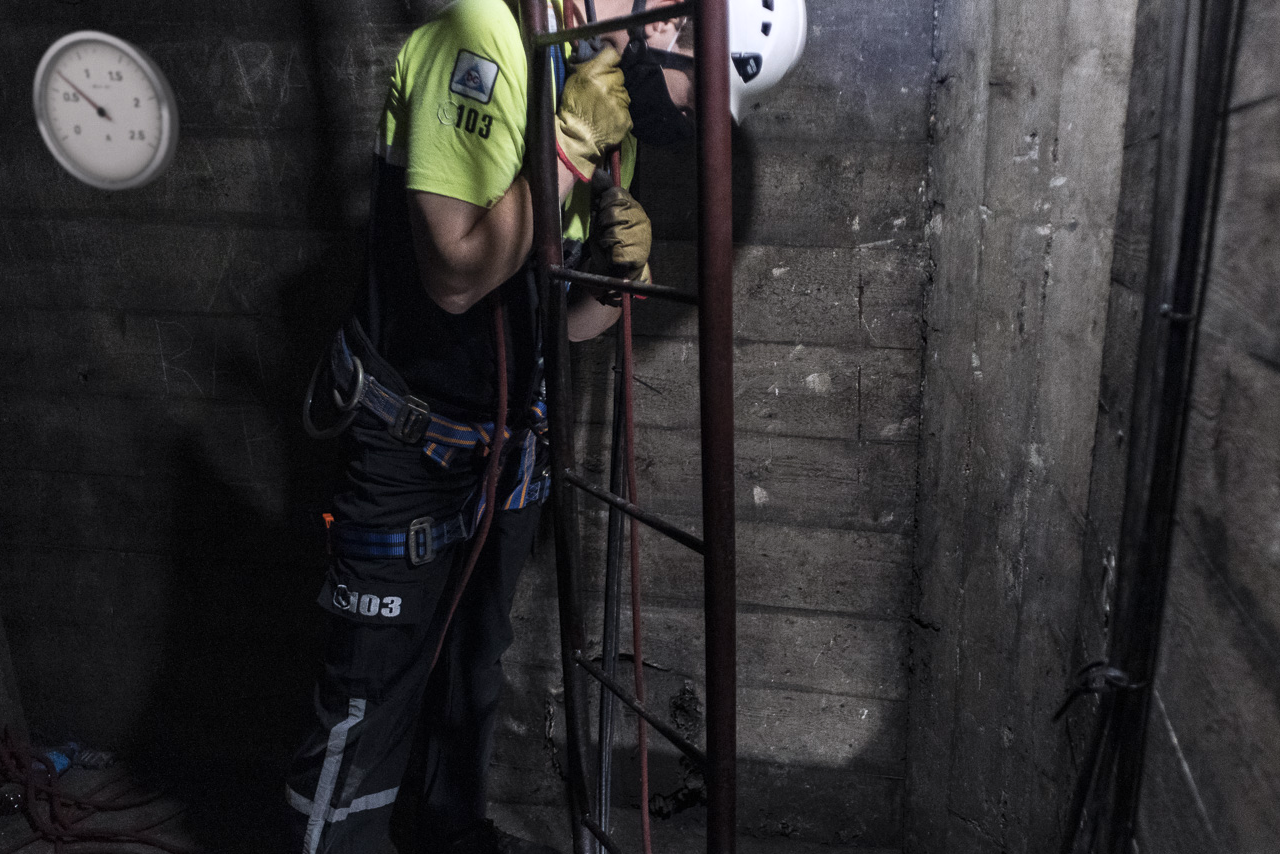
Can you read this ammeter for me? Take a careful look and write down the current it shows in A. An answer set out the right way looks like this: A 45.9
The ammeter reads A 0.7
